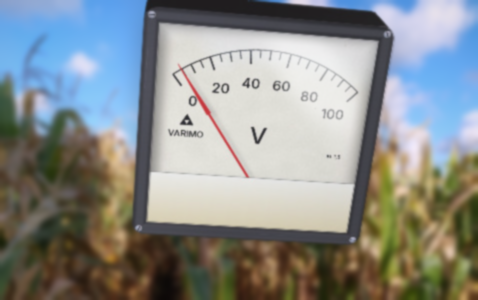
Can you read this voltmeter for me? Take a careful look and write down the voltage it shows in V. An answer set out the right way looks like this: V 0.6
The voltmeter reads V 5
